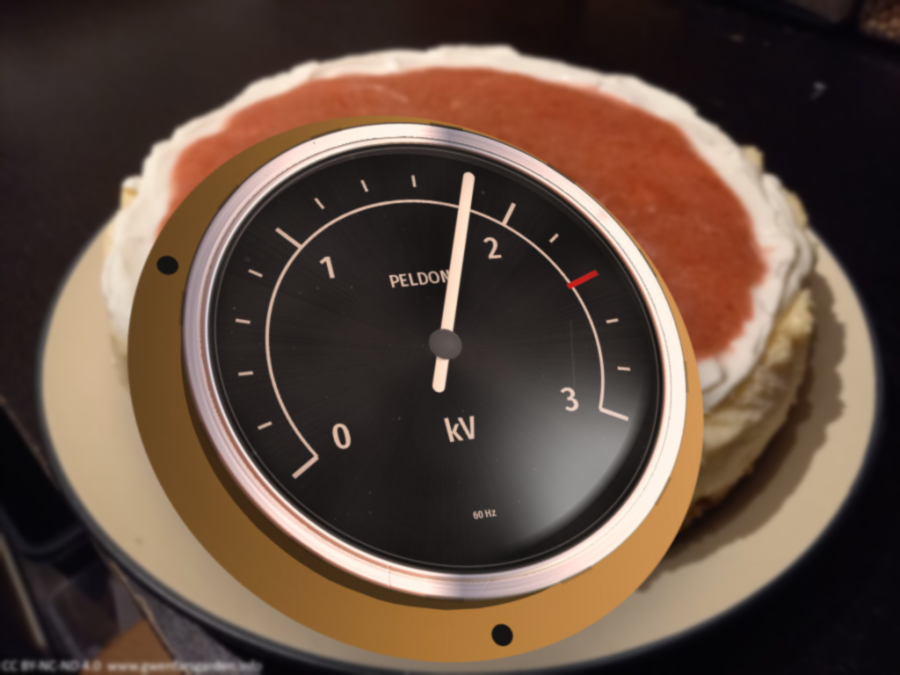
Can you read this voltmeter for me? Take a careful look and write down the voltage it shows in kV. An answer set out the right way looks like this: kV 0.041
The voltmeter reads kV 1.8
